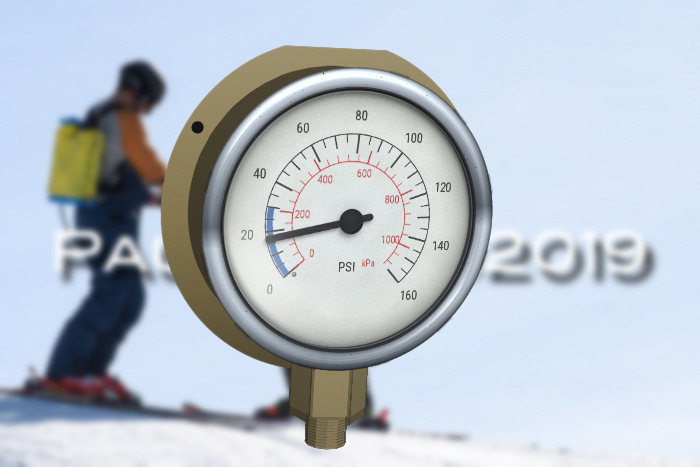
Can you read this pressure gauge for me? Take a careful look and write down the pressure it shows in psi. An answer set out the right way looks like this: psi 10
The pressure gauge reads psi 17.5
